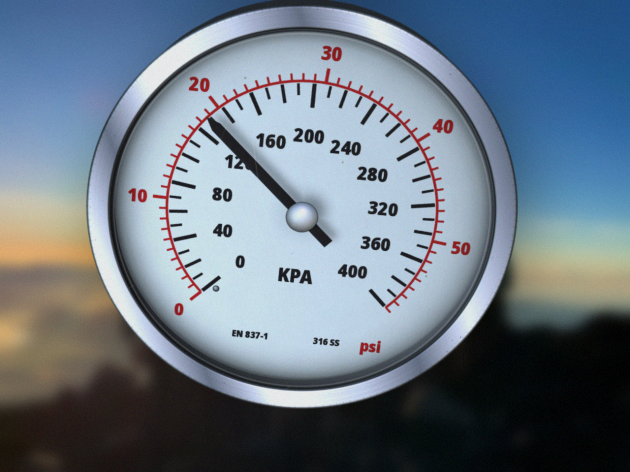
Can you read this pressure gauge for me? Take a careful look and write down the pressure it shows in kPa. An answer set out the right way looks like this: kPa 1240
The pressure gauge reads kPa 130
